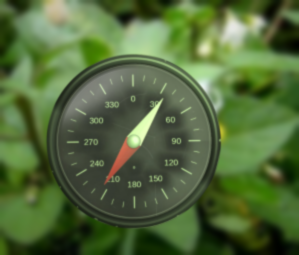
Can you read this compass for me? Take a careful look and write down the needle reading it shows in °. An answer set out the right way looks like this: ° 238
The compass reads ° 215
